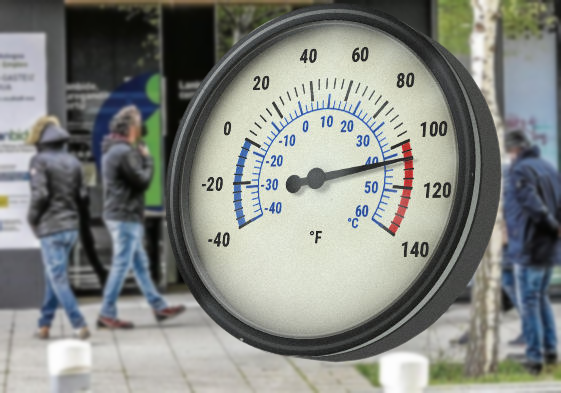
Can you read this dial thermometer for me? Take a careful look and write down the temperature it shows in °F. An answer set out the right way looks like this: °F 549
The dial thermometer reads °F 108
